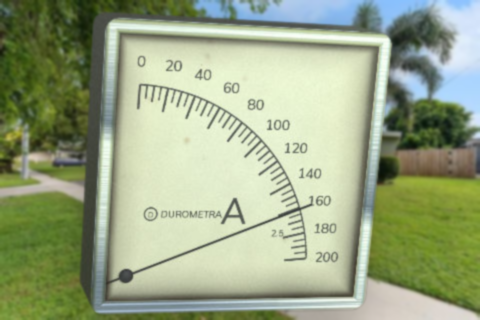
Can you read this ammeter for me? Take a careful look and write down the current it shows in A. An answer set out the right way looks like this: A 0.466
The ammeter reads A 160
